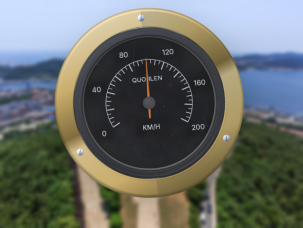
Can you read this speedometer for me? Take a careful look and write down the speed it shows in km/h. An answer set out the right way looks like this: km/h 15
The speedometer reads km/h 100
